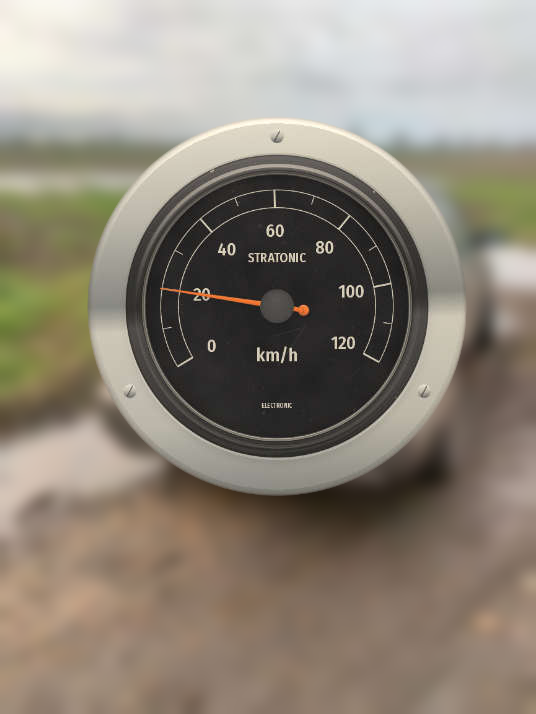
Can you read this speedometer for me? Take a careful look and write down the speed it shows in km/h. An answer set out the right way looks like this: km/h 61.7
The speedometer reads km/h 20
